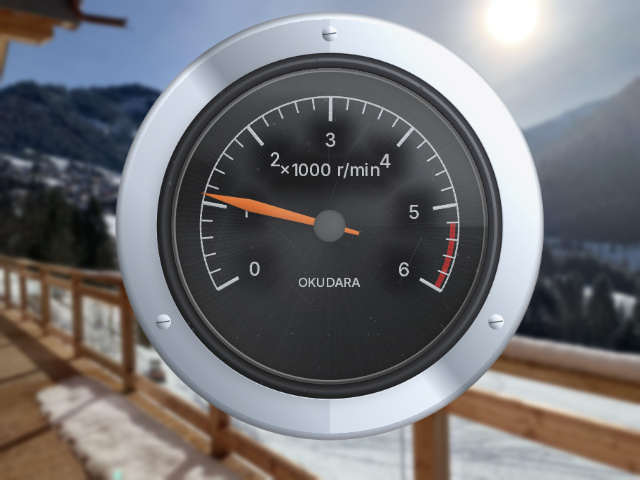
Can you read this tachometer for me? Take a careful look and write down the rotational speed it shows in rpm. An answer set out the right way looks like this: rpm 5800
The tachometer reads rpm 1100
